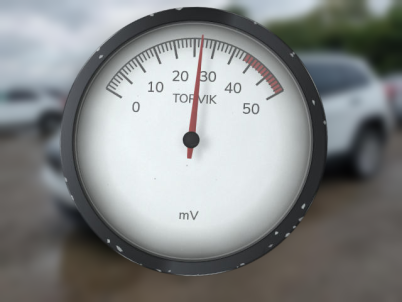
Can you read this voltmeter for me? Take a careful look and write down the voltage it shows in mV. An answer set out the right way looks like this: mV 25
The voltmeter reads mV 27
